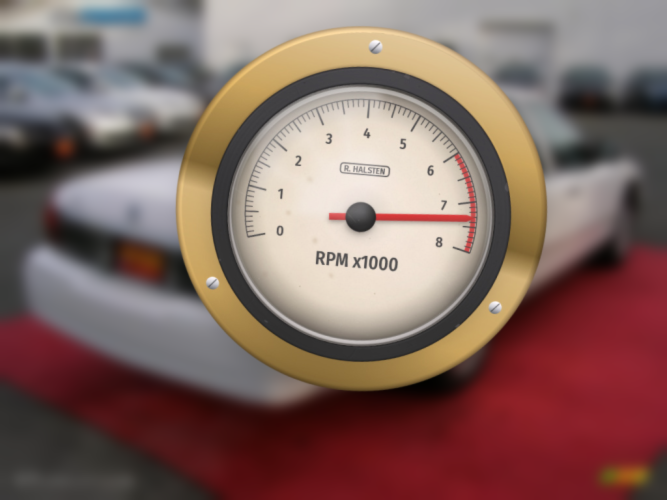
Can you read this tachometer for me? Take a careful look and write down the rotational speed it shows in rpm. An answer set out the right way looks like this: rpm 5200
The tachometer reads rpm 7300
